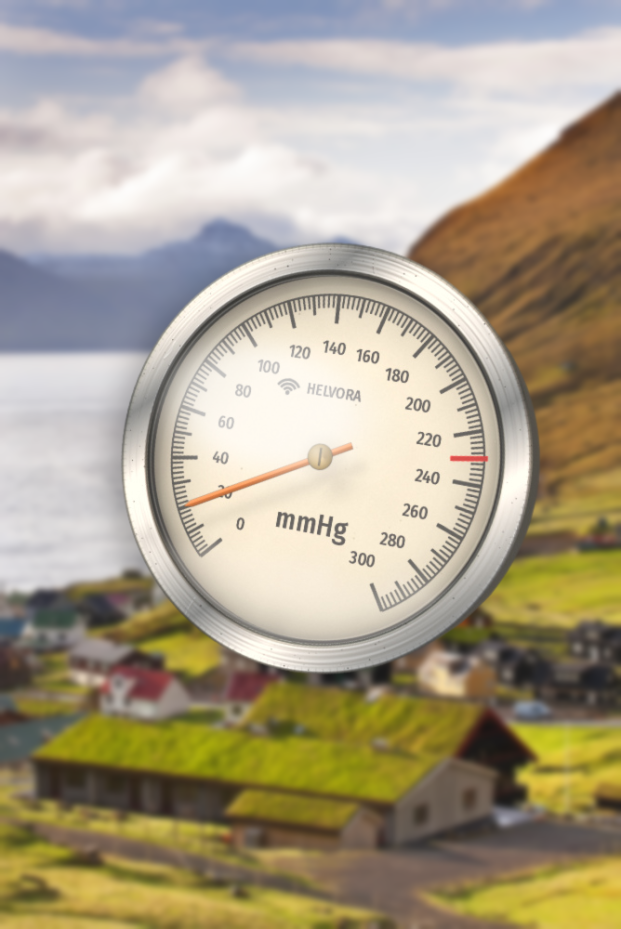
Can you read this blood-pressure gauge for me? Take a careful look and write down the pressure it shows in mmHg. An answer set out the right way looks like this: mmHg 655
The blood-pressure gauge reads mmHg 20
